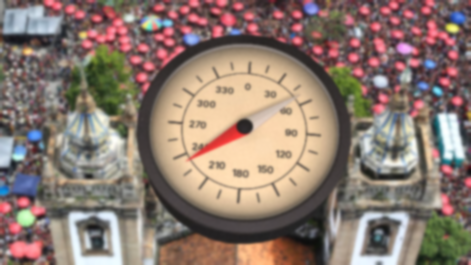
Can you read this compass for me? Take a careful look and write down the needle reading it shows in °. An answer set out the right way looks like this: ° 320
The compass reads ° 232.5
